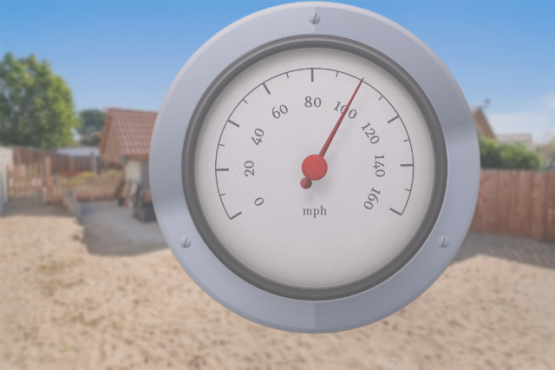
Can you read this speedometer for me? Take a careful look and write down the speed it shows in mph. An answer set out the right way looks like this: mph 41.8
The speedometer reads mph 100
